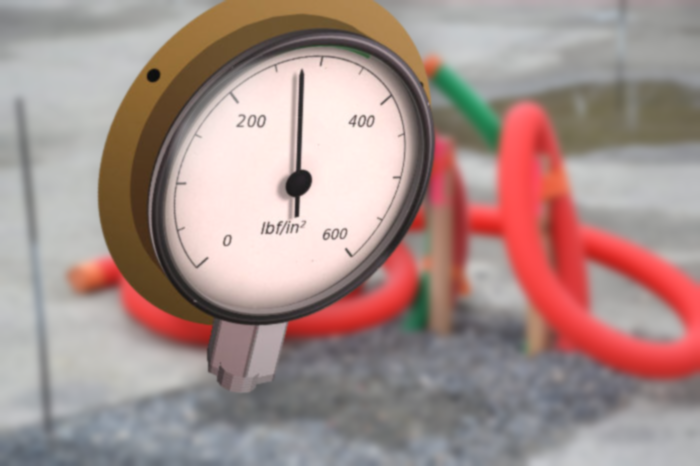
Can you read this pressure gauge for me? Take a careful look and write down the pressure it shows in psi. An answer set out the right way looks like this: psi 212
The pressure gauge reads psi 275
